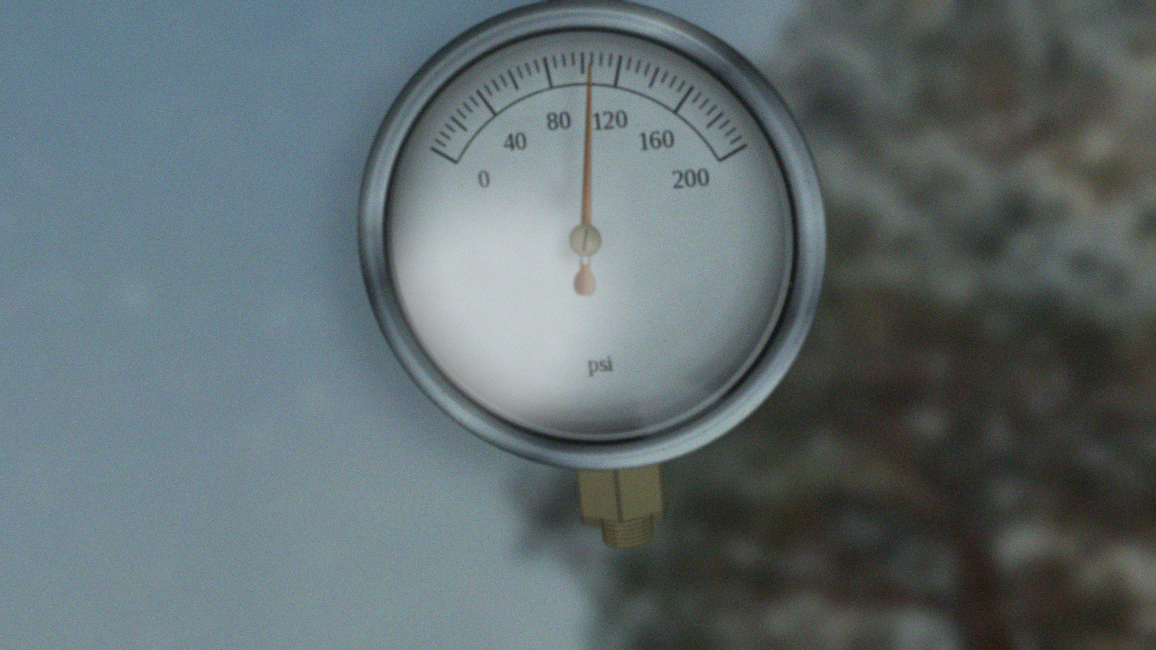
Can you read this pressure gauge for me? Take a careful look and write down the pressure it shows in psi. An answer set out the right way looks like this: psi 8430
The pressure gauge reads psi 105
